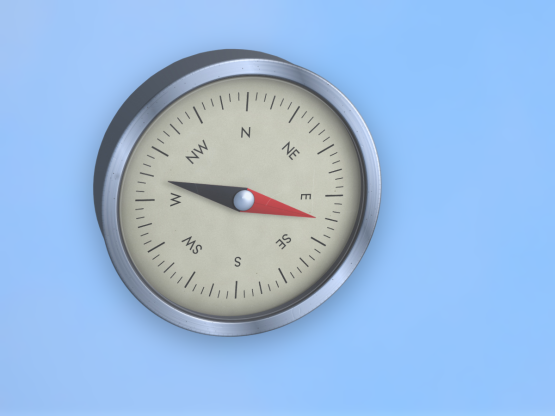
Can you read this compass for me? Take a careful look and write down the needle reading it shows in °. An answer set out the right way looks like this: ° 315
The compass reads ° 105
